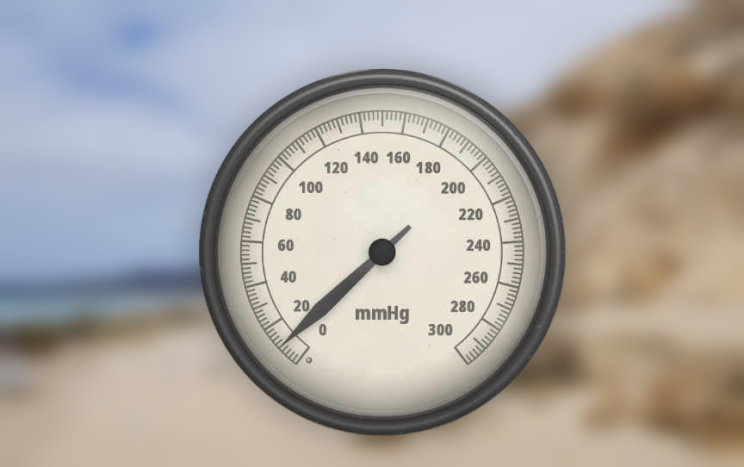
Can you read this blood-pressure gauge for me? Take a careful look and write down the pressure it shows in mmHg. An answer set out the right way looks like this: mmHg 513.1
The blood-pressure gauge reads mmHg 10
